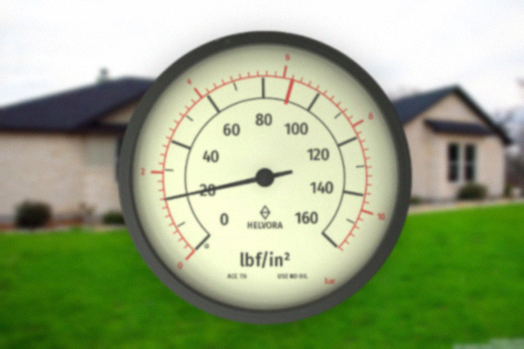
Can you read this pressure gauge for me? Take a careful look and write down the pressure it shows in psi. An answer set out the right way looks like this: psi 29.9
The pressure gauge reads psi 20
